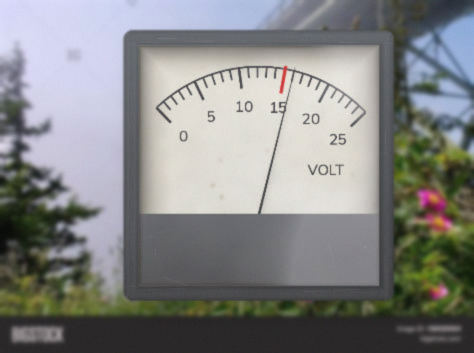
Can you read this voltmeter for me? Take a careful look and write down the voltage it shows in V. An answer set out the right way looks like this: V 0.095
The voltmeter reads V 16
